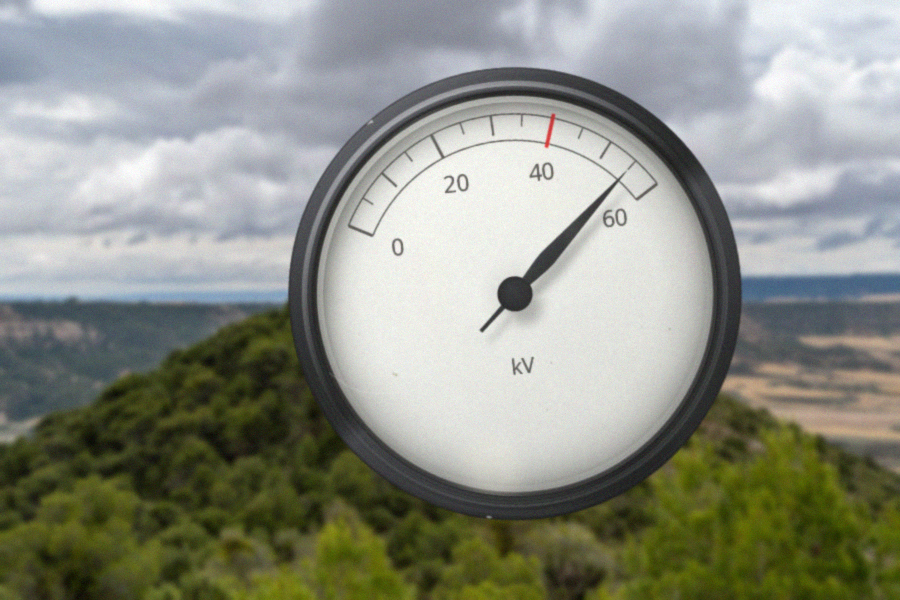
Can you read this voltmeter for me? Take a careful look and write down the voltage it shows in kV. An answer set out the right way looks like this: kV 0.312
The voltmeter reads kV 55
